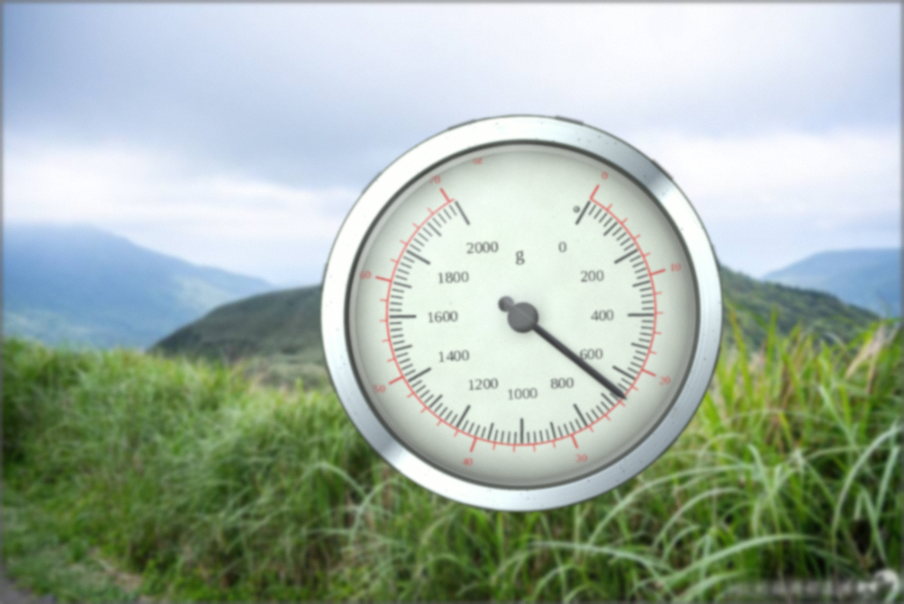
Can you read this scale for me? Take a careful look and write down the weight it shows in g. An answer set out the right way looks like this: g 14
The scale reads g 660
